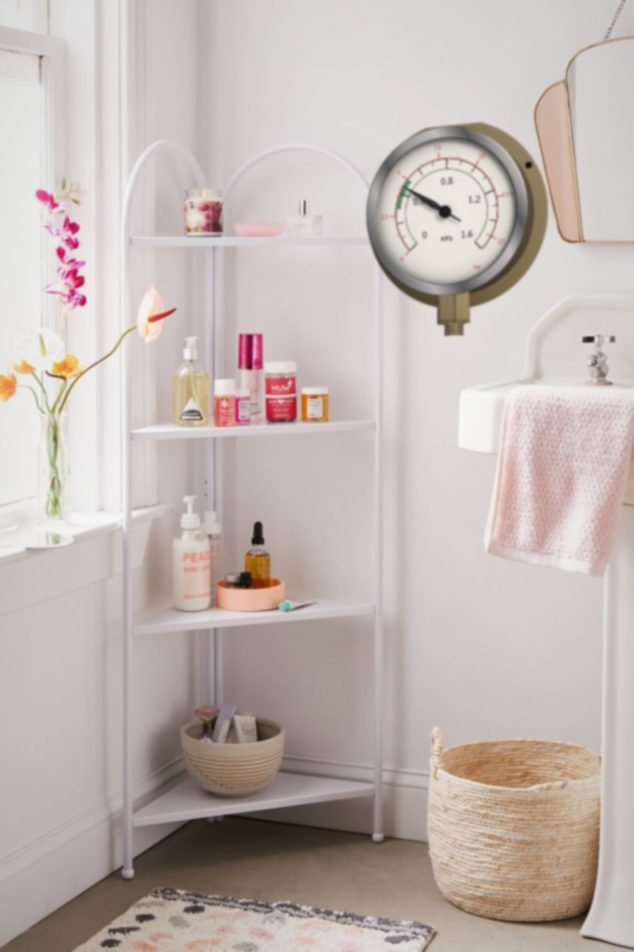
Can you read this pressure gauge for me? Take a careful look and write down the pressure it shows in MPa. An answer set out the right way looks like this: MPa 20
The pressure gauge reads MPa 0.45
